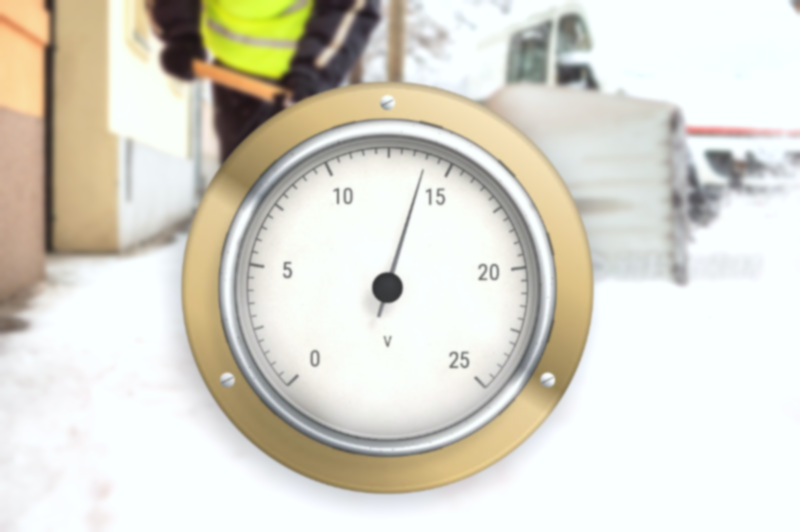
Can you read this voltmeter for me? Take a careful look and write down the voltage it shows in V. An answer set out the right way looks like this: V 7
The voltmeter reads V 14
